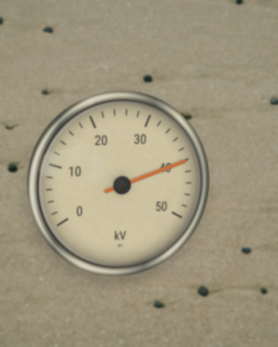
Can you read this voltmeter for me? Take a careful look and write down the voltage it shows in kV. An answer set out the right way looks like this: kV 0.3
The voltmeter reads kV 40
